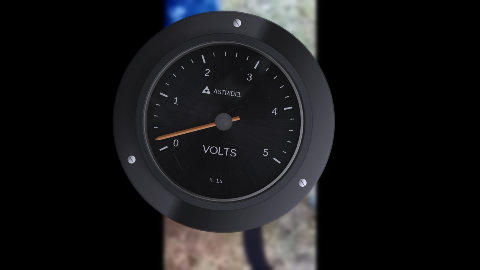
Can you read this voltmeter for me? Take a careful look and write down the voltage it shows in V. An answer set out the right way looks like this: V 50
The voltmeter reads V 0.2
